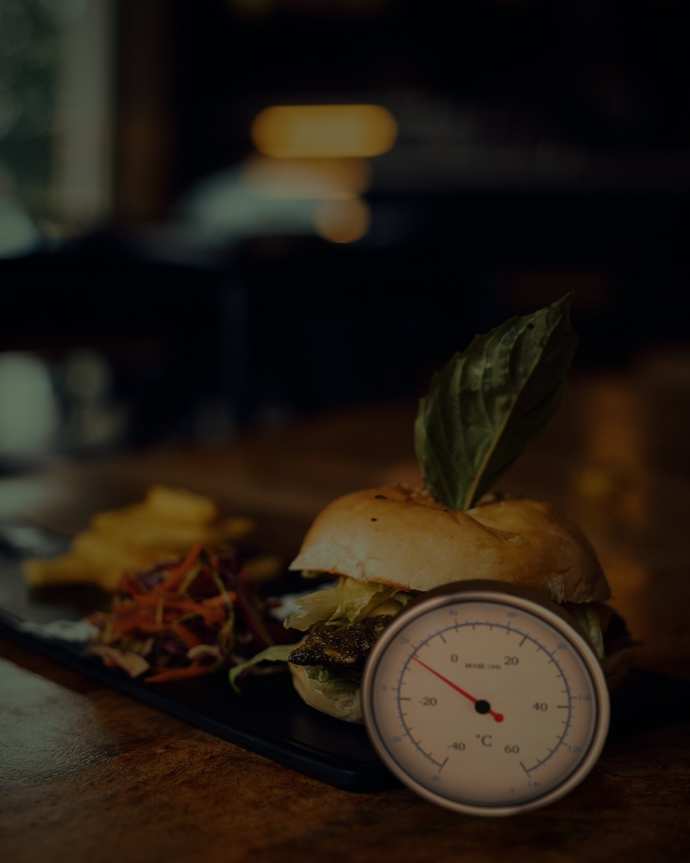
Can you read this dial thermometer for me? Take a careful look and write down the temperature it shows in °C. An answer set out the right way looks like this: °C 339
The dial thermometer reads °C -8
